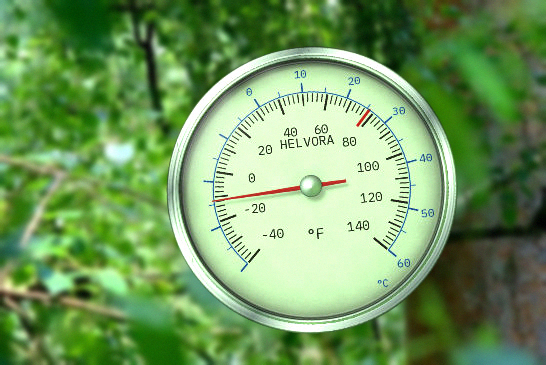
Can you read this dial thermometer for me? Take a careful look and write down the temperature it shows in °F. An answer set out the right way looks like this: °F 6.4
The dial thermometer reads °F -12
